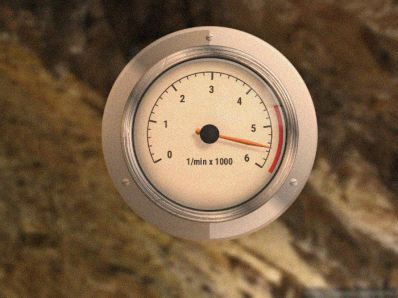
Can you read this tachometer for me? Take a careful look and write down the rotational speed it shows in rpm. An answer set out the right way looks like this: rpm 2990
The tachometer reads rpm 5500
